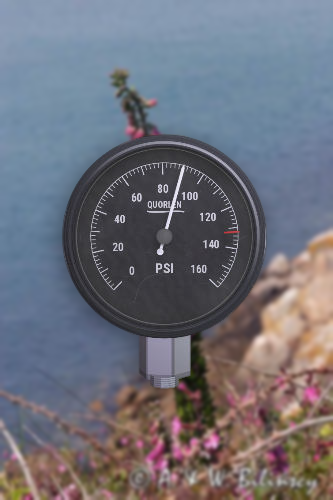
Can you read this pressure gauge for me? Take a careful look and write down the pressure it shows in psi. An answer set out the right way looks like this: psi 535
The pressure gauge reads psi 90
